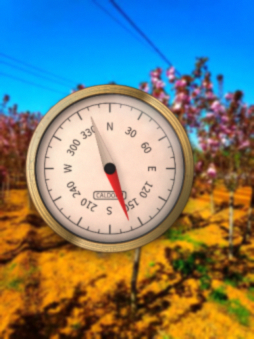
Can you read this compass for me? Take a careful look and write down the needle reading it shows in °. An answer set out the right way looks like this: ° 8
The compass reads ° 160
